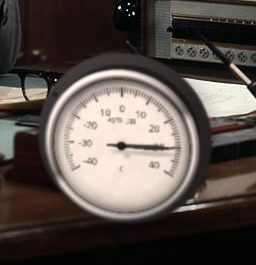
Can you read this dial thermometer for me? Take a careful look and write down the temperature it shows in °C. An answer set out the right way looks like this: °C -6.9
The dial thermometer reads °C 30
